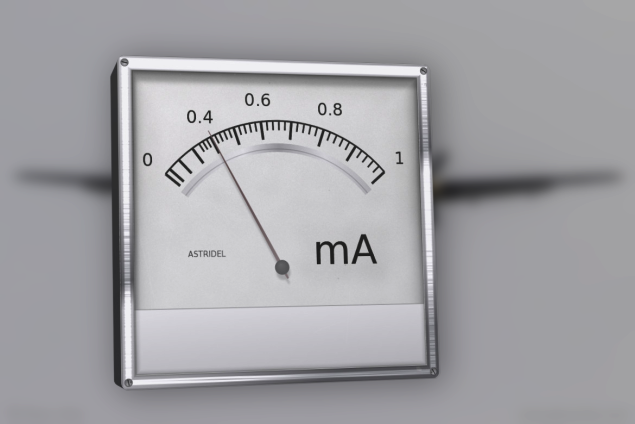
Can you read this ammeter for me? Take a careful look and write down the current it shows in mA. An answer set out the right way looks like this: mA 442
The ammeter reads mA 0.4
